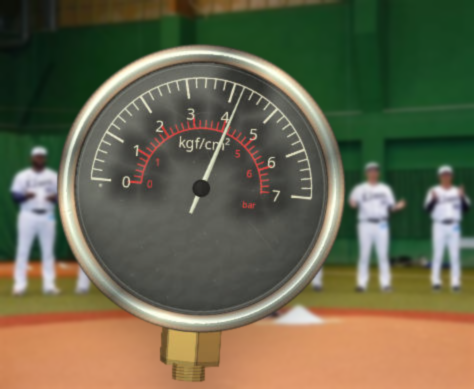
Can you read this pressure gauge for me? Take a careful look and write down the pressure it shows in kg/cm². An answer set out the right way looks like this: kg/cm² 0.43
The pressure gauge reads kg/cm² 4.2
